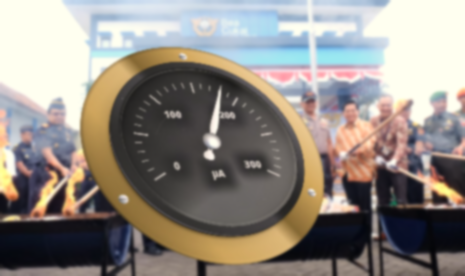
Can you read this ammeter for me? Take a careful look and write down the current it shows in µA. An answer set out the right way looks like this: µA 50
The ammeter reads µA 180
